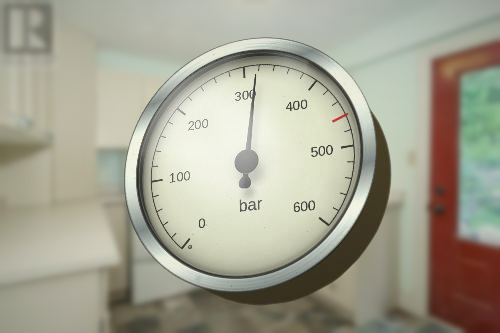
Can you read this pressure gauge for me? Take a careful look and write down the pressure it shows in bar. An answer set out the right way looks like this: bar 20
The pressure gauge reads bar 320
